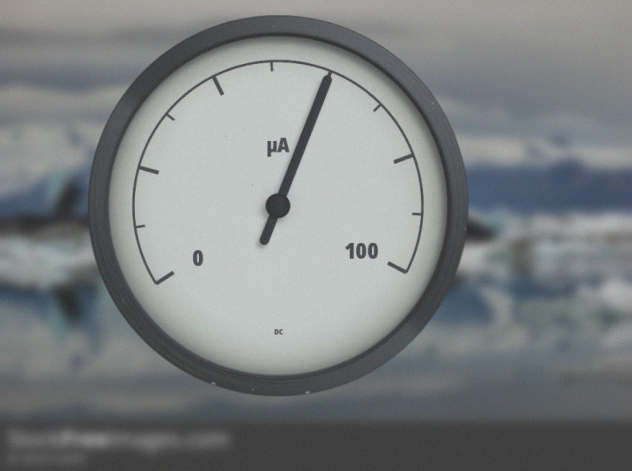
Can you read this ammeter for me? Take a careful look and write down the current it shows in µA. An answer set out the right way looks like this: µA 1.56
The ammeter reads µA 60
